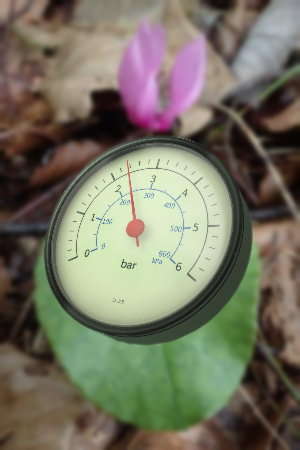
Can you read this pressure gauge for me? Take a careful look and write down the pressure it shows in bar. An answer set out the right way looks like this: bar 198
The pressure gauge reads bar 2.4
